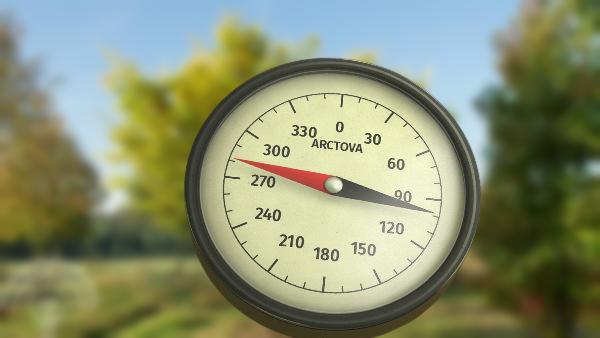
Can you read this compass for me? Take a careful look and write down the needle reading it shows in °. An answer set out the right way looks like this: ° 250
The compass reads ° 280
